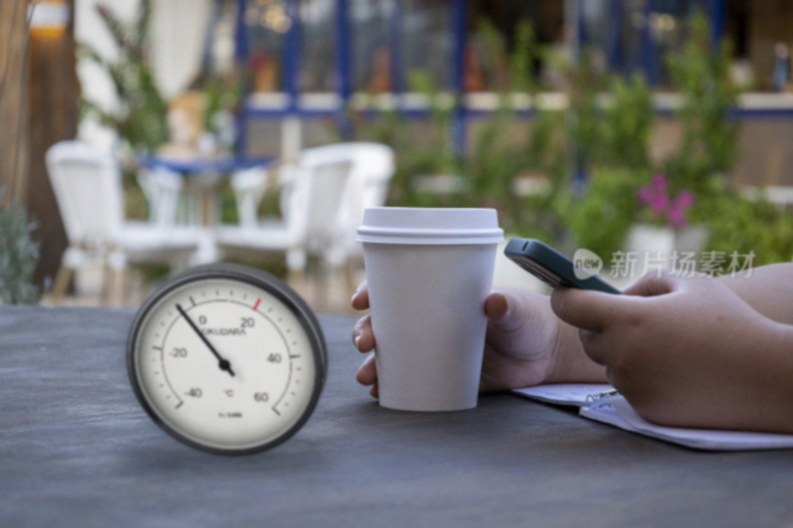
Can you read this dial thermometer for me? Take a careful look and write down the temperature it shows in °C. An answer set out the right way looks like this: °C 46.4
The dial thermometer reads °C -4
